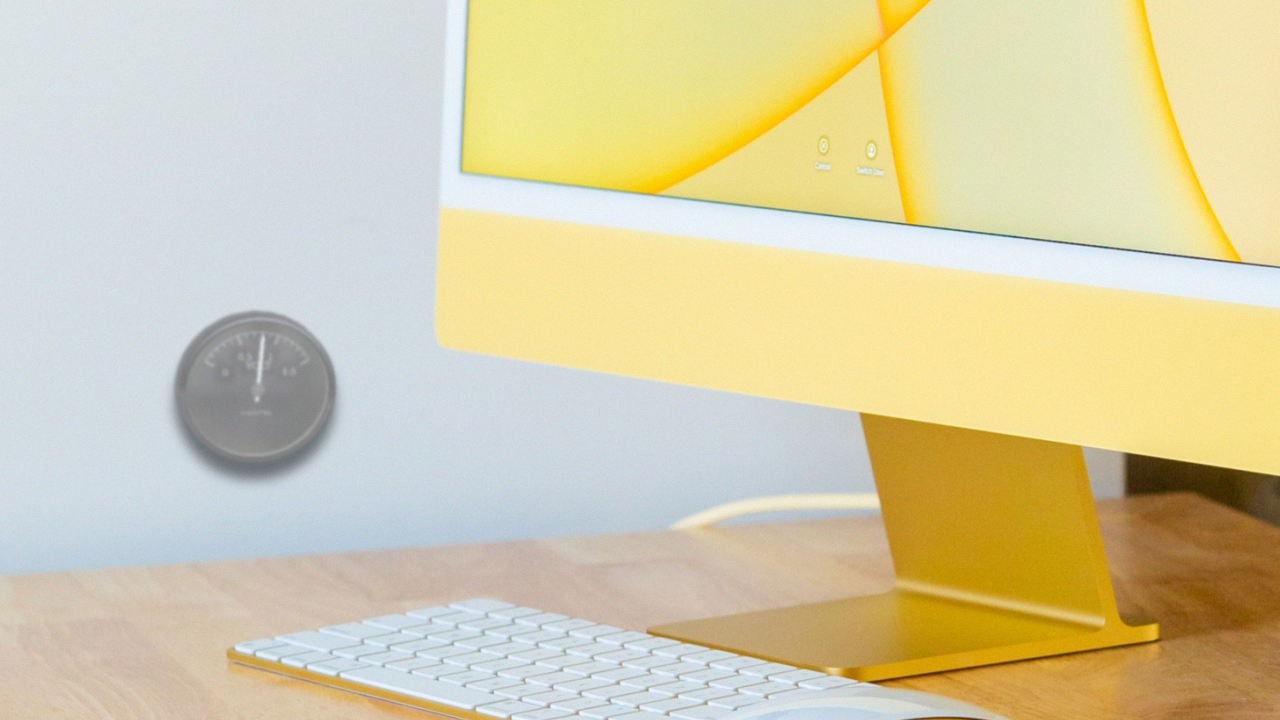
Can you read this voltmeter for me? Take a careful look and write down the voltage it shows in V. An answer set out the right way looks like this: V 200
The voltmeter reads V 0.8
